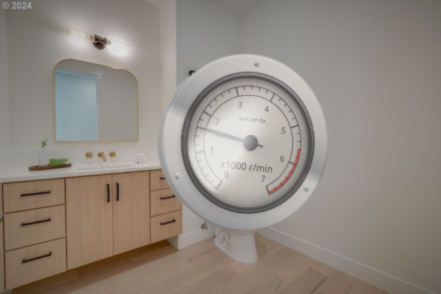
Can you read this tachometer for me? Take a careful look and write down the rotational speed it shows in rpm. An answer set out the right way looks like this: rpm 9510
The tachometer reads rpm 1600
